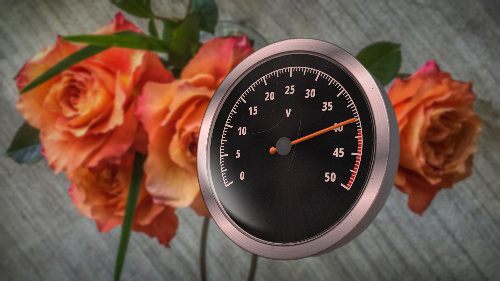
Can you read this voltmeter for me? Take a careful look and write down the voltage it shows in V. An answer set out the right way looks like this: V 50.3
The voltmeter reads V 40
